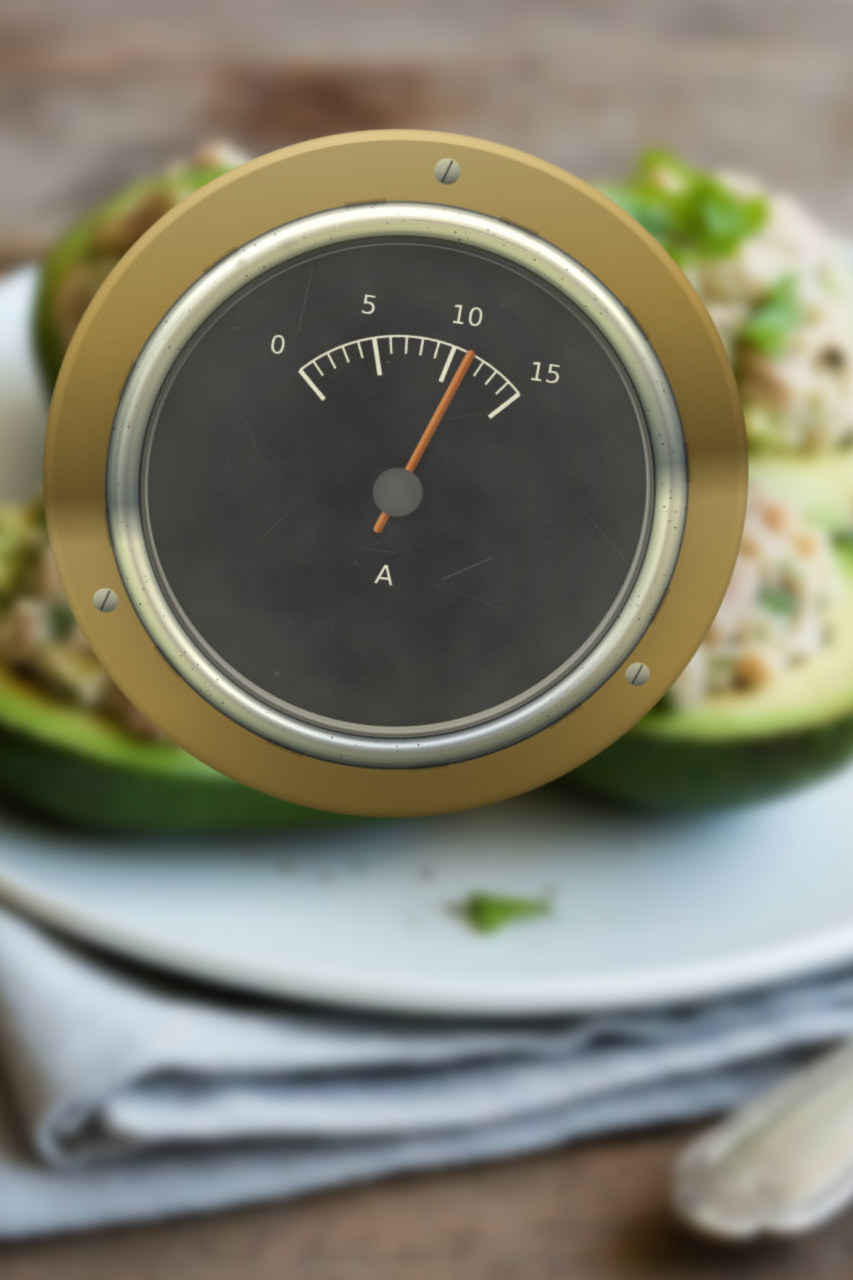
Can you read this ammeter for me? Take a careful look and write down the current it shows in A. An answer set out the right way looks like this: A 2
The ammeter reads A 11
